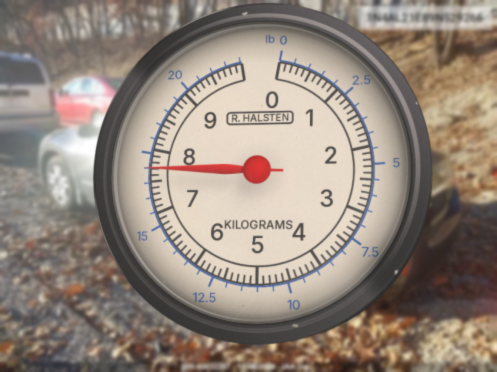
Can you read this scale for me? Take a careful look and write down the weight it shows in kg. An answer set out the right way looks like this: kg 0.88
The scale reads kg 7.7
